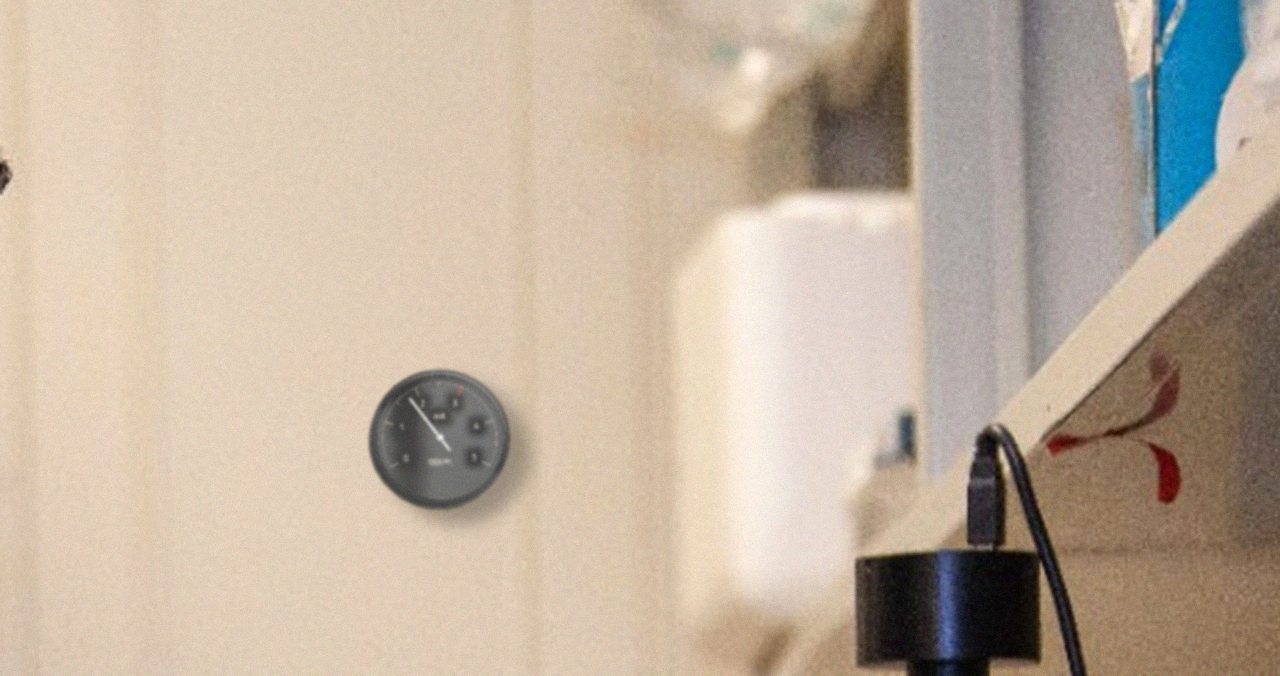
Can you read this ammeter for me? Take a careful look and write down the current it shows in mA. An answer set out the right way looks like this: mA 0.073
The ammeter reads mA 1.75
